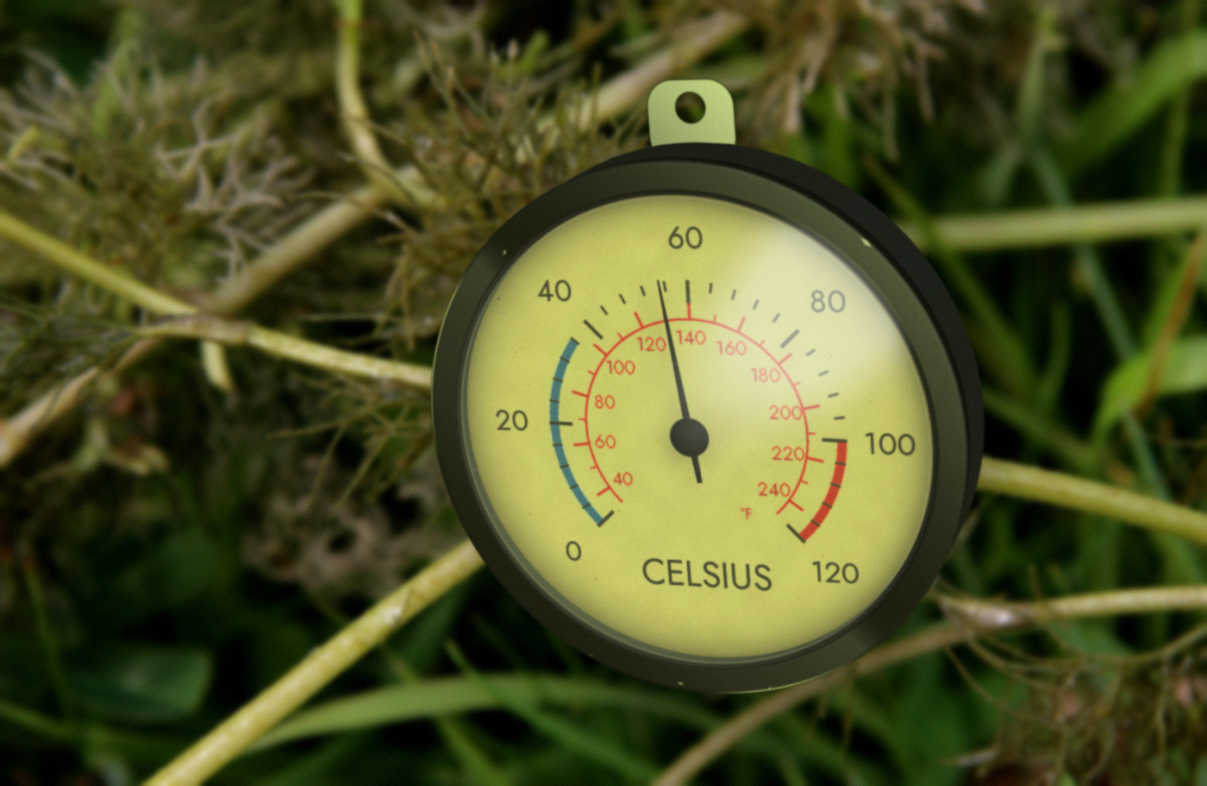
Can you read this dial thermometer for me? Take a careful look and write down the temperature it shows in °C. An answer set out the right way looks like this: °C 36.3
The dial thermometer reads °C 56
